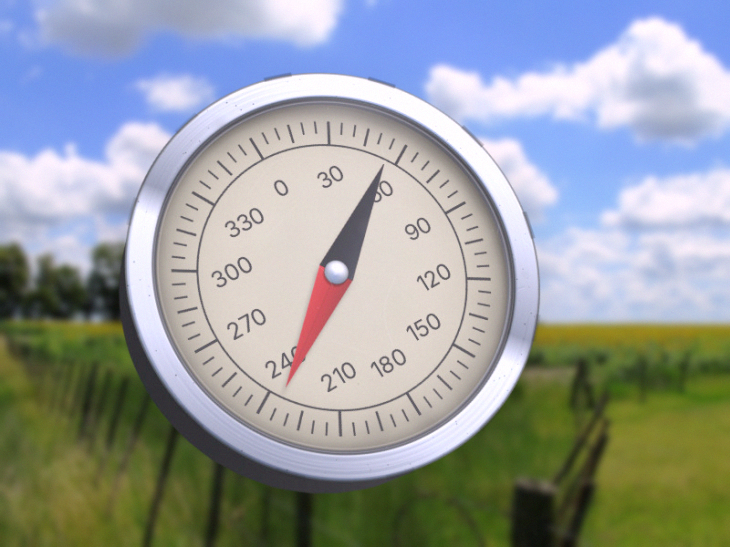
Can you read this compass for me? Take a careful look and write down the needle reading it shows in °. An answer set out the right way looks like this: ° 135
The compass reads ° 235
